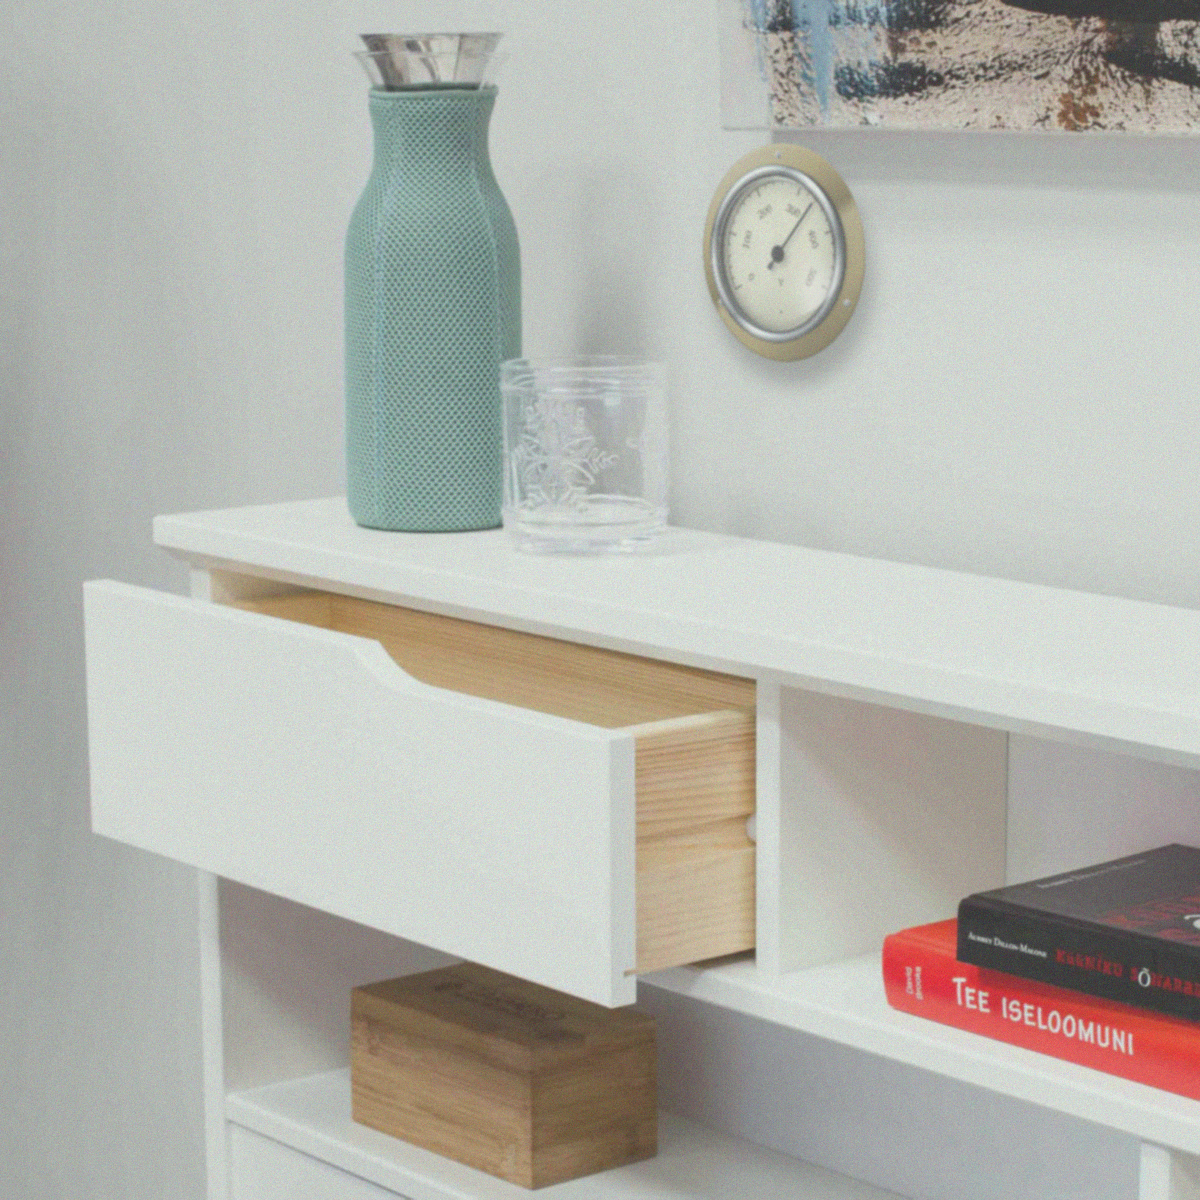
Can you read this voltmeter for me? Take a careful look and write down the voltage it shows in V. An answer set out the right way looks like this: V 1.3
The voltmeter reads V 340
